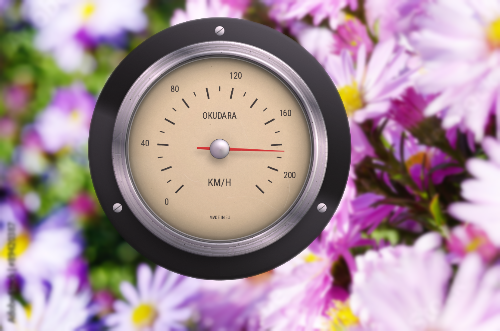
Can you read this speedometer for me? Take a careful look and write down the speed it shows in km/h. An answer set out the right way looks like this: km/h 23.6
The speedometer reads km/h 185
